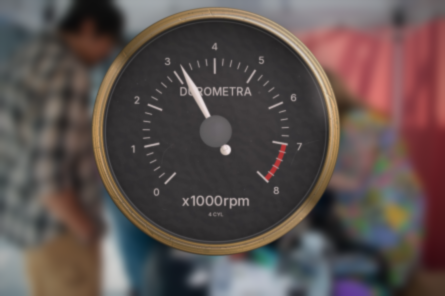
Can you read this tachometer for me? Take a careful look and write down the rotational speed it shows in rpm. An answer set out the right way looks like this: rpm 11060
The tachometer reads rpm 3200
